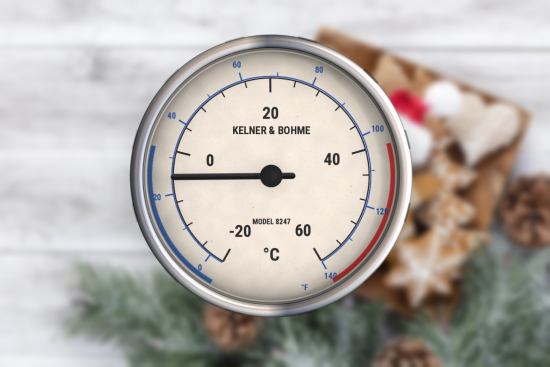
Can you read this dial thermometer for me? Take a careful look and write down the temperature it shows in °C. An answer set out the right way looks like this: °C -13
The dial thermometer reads °C -4
